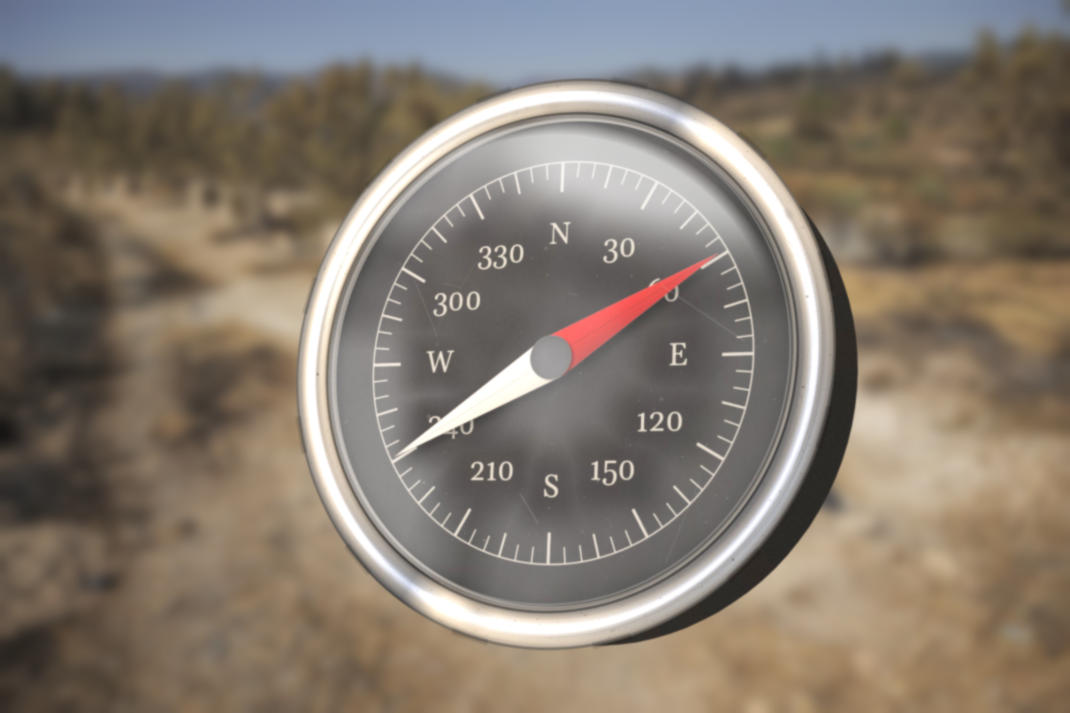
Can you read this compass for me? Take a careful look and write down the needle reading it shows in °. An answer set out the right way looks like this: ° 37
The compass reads ° 60
